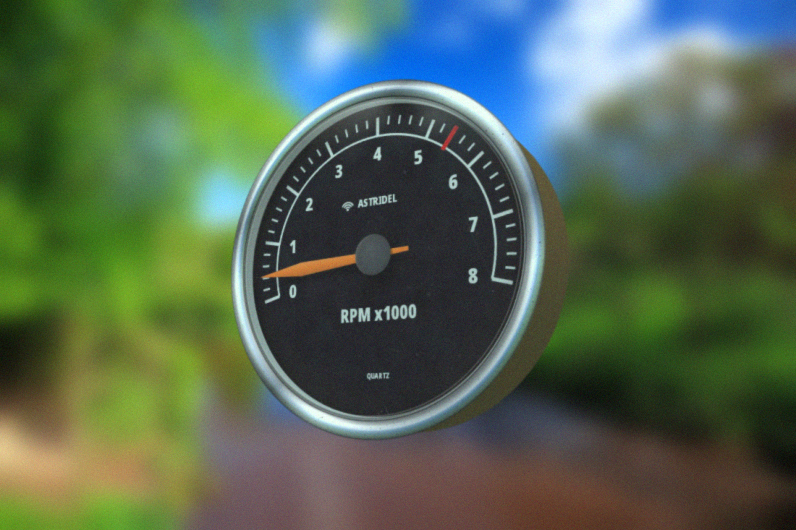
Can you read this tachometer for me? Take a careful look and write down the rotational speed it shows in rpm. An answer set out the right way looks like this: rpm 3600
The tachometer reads rpm 400
